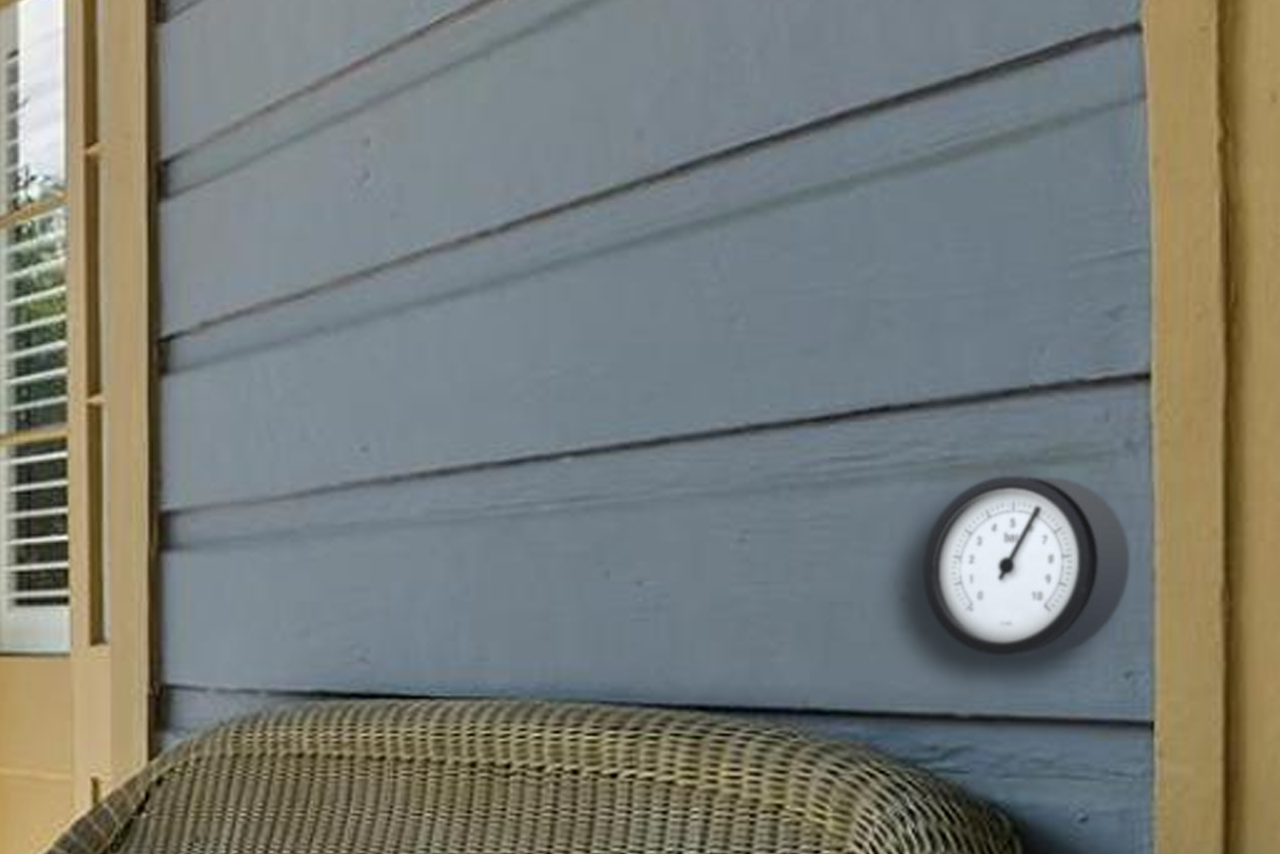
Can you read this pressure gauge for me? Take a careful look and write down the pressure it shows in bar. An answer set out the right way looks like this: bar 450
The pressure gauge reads bar 6
